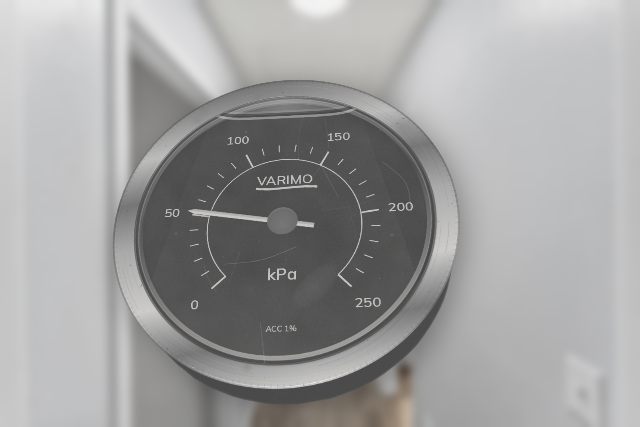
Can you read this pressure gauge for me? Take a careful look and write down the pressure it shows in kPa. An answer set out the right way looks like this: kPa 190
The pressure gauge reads kPa 50
